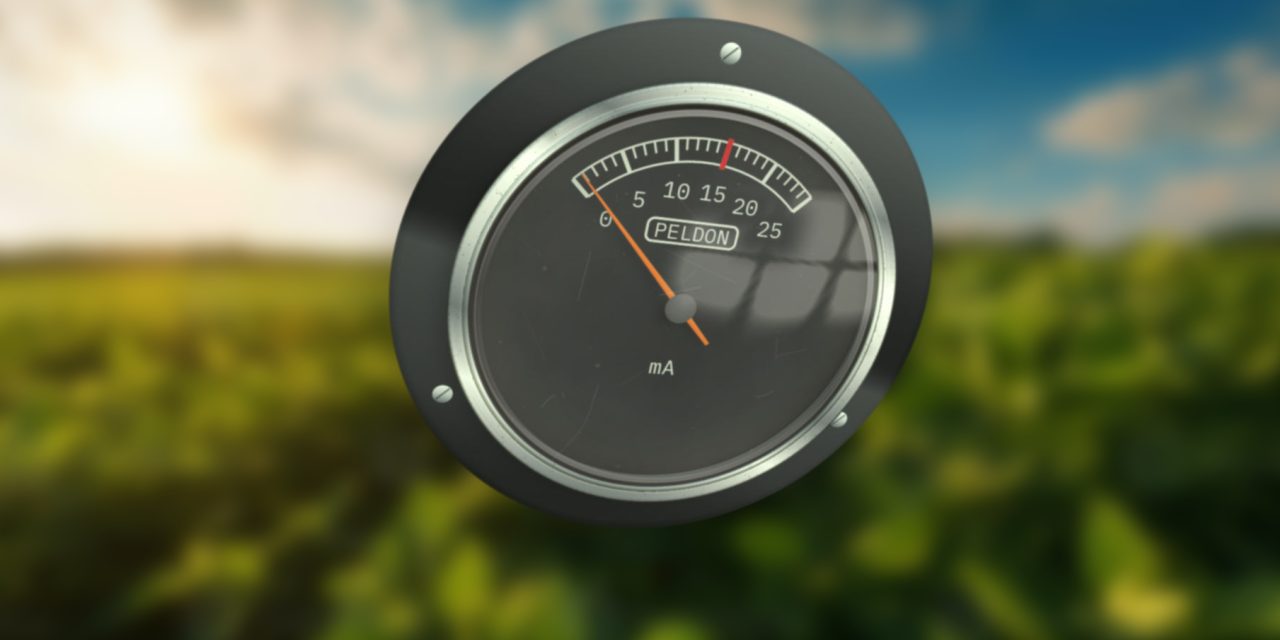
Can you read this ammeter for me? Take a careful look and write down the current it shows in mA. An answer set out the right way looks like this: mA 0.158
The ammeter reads mA 1
